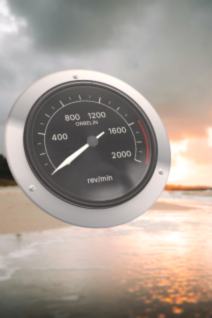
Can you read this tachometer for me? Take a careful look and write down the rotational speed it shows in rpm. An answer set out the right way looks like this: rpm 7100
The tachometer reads rpm 0
